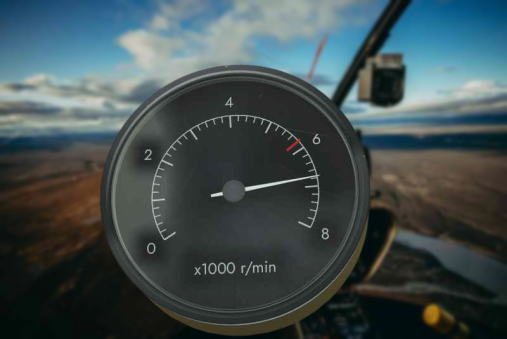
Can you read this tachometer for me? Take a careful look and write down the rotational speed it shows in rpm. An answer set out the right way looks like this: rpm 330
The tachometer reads rpm 6800
